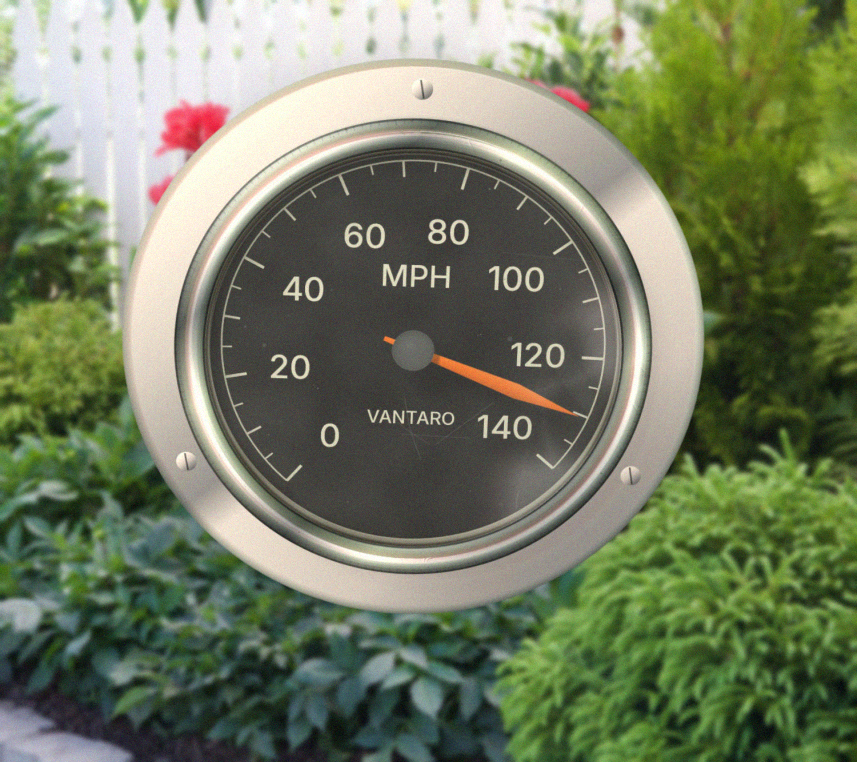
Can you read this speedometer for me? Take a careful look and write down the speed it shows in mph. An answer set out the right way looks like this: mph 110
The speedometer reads mph 130
